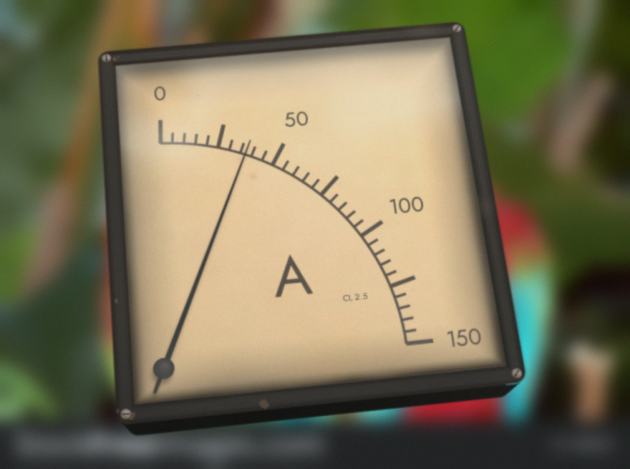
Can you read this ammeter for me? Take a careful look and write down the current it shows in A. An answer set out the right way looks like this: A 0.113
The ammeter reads A 37.5
